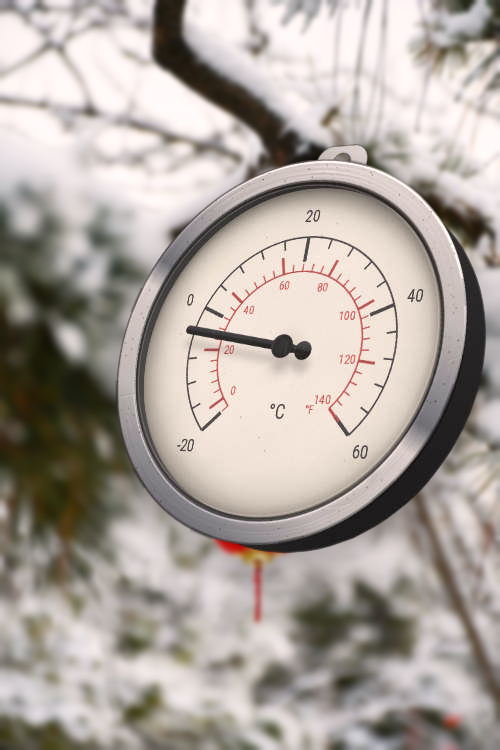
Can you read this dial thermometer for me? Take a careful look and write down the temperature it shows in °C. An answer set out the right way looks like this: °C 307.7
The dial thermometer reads °C -4
